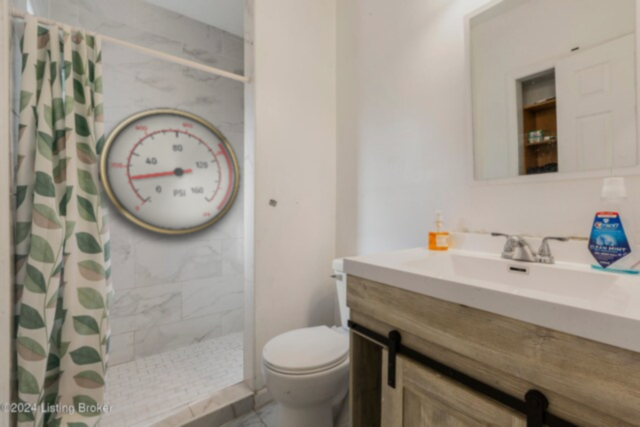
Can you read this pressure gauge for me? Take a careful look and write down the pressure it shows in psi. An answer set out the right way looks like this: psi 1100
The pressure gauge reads psi 20
